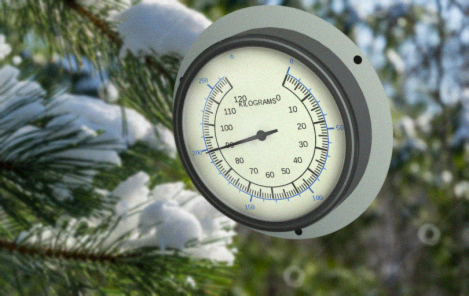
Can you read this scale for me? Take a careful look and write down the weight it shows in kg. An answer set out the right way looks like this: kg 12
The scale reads kg 90
